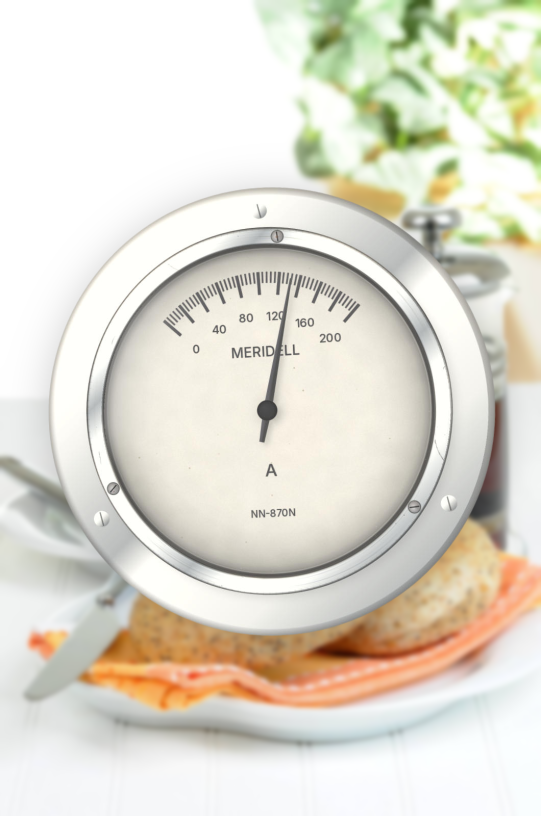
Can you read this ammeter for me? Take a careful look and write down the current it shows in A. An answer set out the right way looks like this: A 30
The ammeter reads A 132
